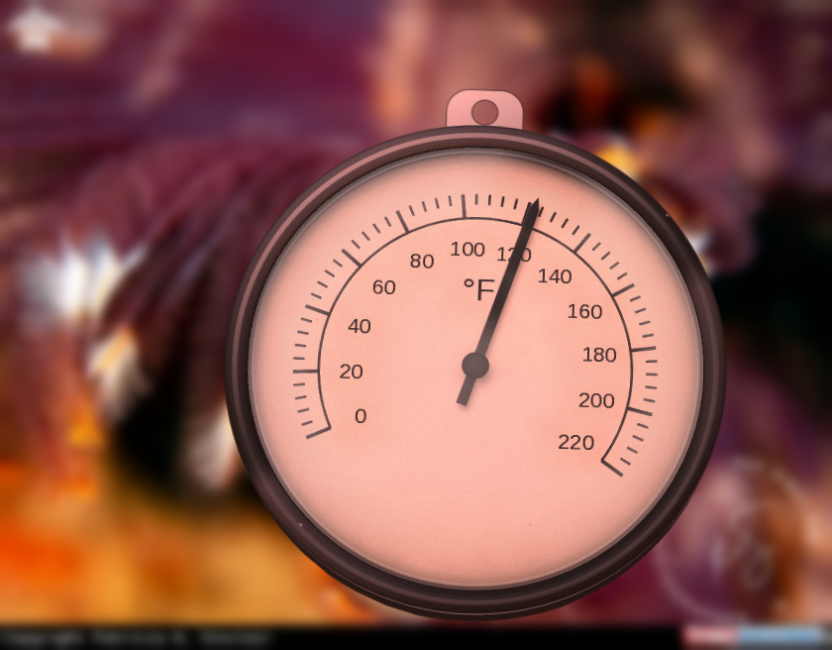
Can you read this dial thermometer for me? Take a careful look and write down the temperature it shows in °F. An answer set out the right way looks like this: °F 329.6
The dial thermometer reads °F 122
